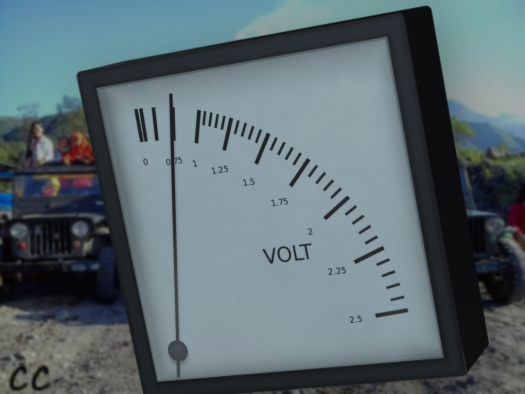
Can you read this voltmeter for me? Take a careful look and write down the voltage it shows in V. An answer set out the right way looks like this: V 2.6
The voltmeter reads V 0.75
